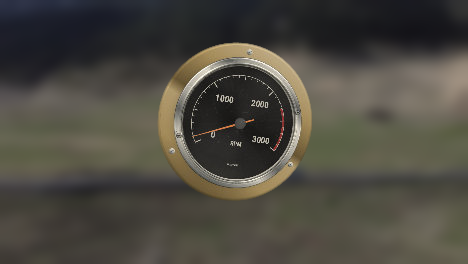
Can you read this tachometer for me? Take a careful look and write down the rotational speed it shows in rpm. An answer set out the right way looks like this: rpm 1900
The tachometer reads rpm 100
